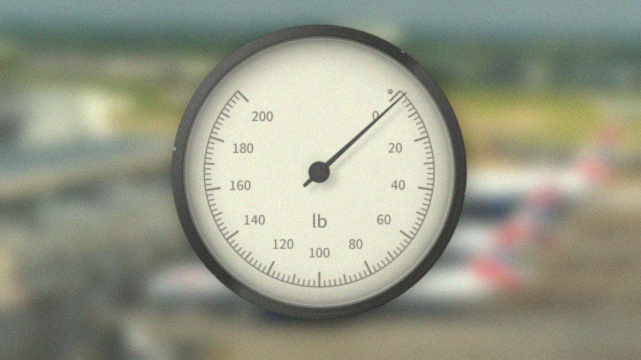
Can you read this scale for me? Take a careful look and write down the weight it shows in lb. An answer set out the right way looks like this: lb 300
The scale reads lb 2
